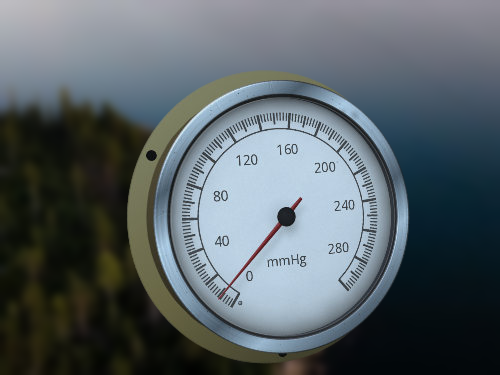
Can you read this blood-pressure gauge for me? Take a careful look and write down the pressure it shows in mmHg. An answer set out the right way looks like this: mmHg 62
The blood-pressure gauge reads mmHg 10
